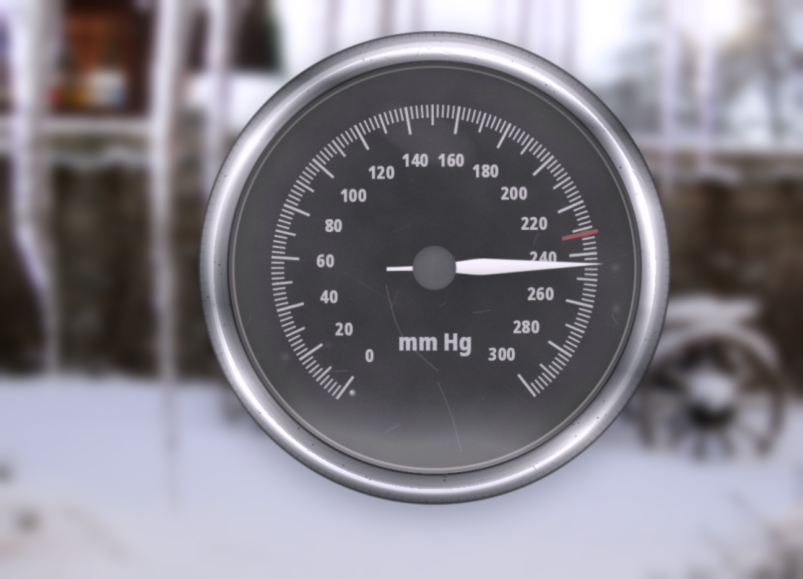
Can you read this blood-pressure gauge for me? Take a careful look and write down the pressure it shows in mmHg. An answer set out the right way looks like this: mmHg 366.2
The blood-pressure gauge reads mmHg 244
